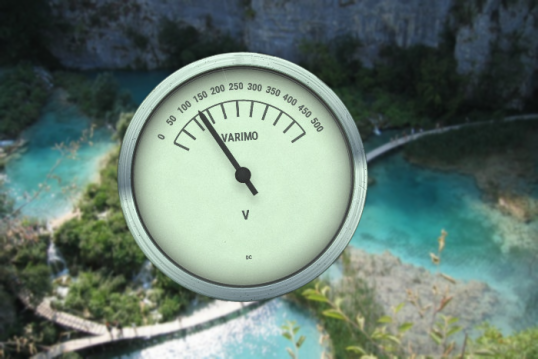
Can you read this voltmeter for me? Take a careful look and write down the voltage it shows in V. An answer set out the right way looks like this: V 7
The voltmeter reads V 125
